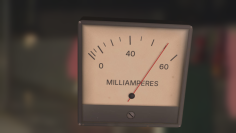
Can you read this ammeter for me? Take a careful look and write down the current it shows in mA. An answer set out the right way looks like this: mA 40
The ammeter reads mA 55
